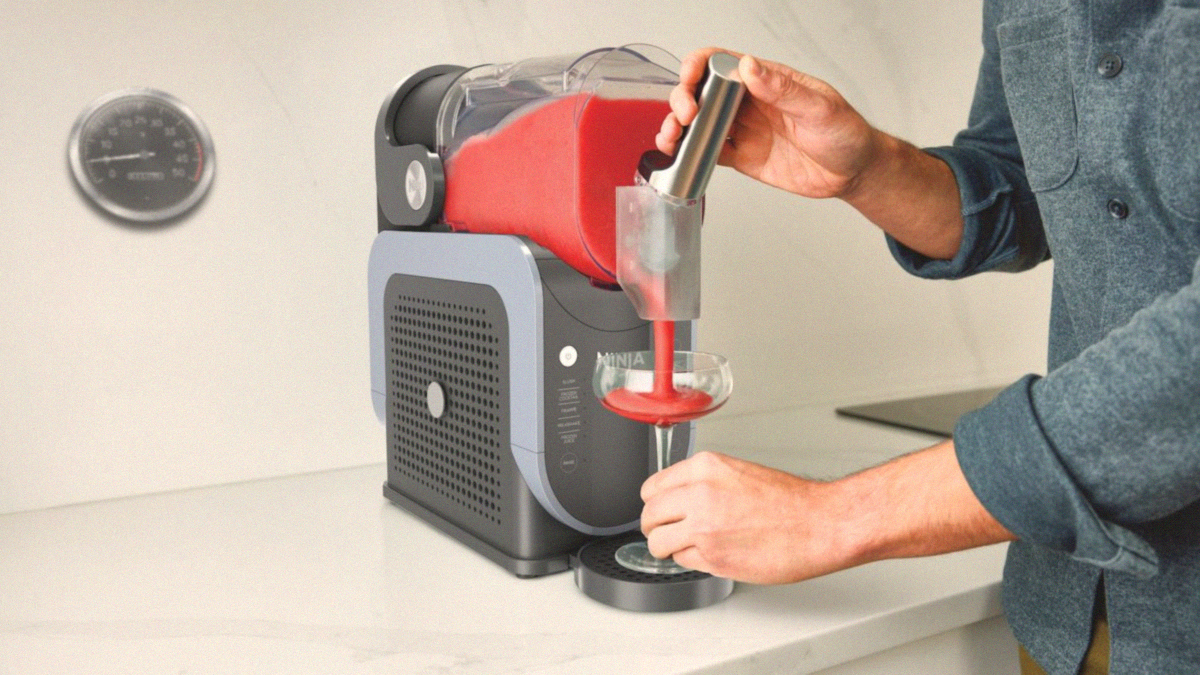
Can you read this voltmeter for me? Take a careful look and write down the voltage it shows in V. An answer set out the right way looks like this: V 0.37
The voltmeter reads V 5
